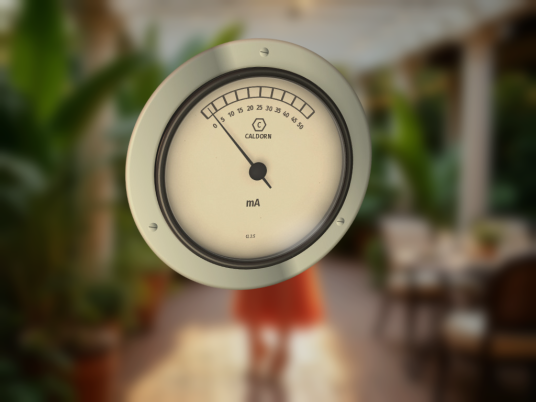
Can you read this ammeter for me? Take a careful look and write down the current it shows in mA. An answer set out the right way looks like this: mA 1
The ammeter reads mA 2.5
